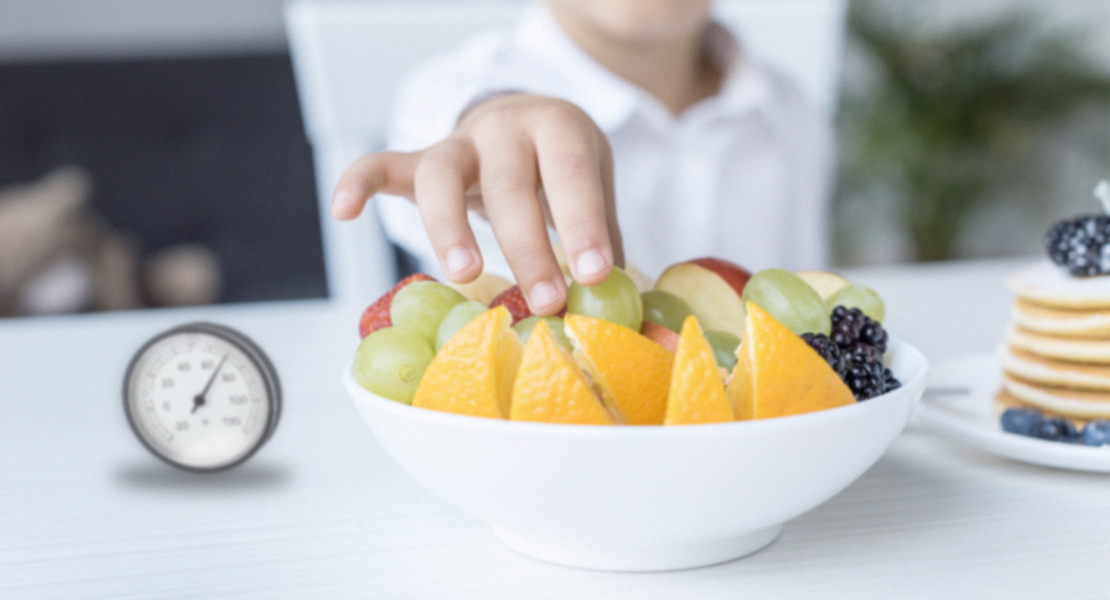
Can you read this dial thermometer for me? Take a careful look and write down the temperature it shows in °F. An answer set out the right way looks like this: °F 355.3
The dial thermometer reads °F 70
